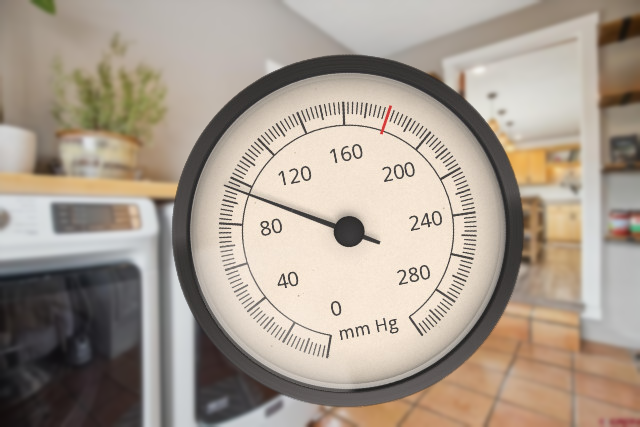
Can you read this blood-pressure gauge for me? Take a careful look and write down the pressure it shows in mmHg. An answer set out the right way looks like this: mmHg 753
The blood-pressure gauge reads mmHg 96
